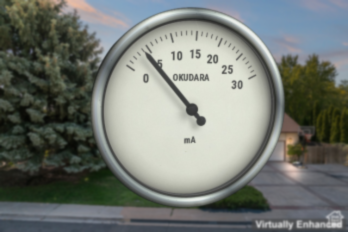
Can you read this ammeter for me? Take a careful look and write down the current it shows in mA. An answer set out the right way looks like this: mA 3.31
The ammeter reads mA 4
